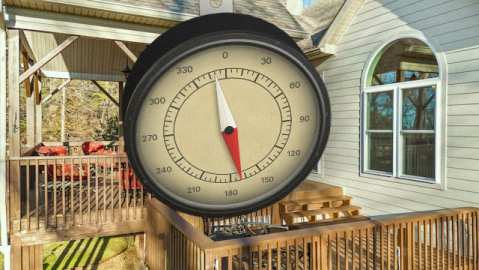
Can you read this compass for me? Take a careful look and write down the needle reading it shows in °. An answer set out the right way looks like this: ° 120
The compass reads ° 170
